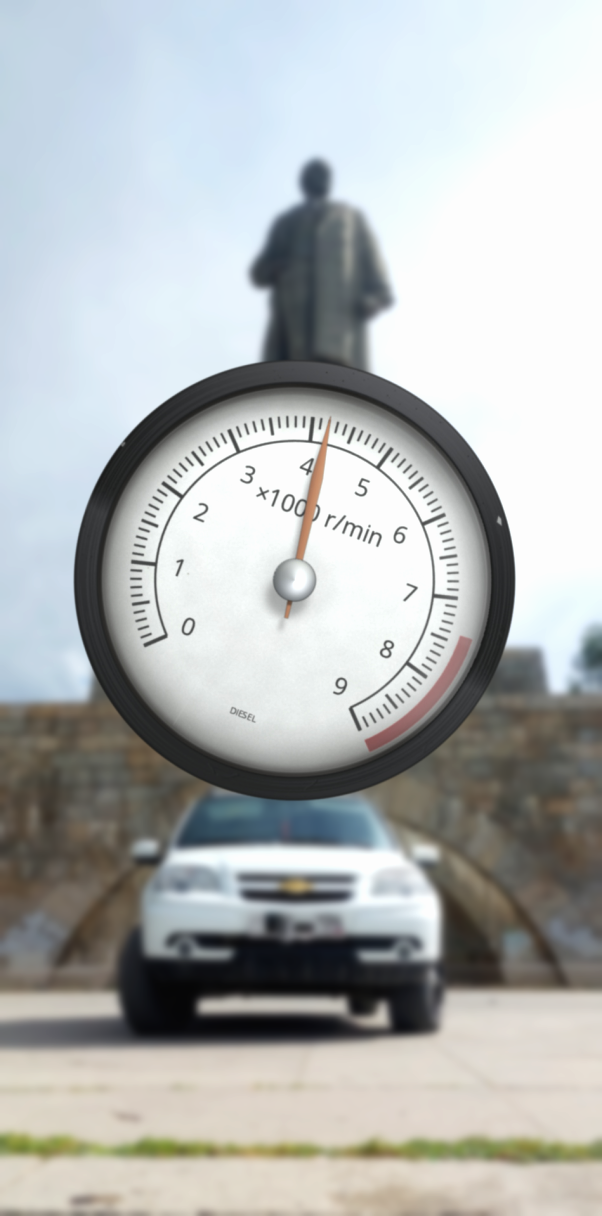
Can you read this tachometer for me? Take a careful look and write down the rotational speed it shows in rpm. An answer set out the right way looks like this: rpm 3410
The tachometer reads rpm 4200
